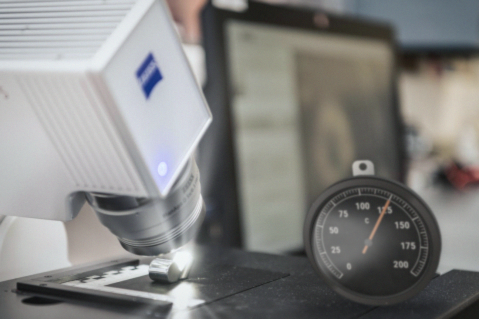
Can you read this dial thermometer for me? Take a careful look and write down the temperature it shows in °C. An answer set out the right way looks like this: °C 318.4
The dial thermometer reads °C 125
